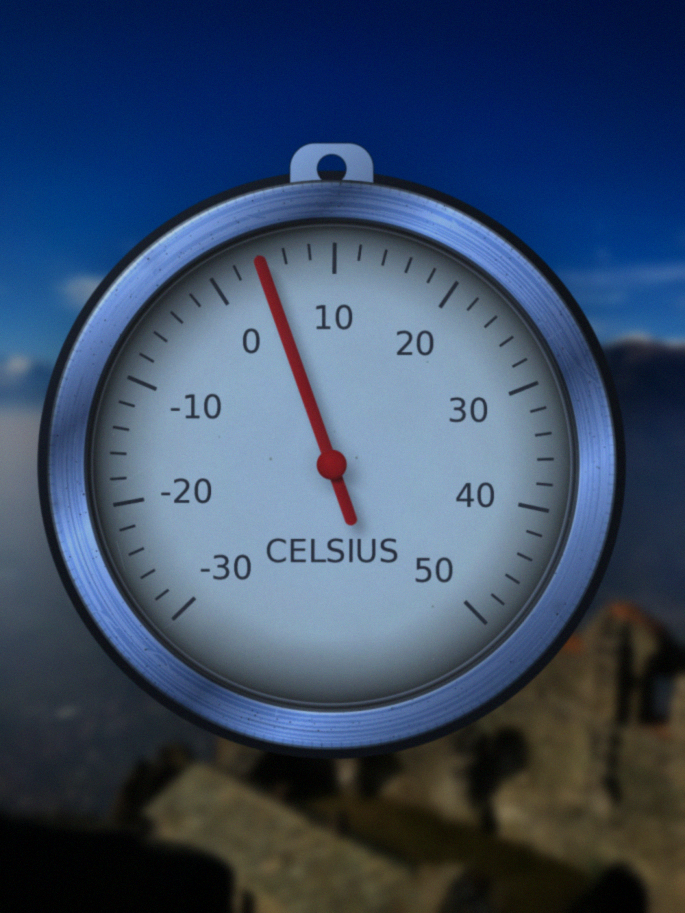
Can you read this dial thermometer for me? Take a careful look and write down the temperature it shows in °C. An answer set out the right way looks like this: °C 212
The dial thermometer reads °C 4
